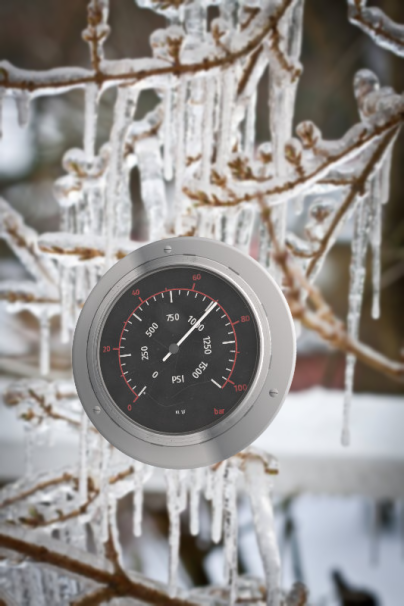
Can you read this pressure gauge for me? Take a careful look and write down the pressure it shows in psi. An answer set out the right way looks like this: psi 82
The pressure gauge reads psi 1025
